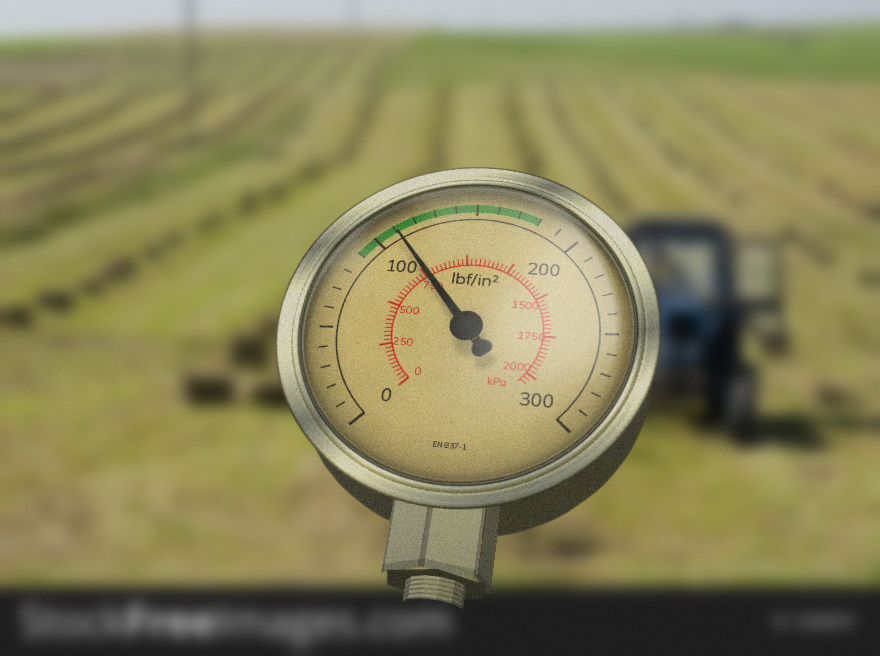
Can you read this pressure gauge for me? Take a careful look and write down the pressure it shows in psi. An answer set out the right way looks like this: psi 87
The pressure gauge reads psi 110
